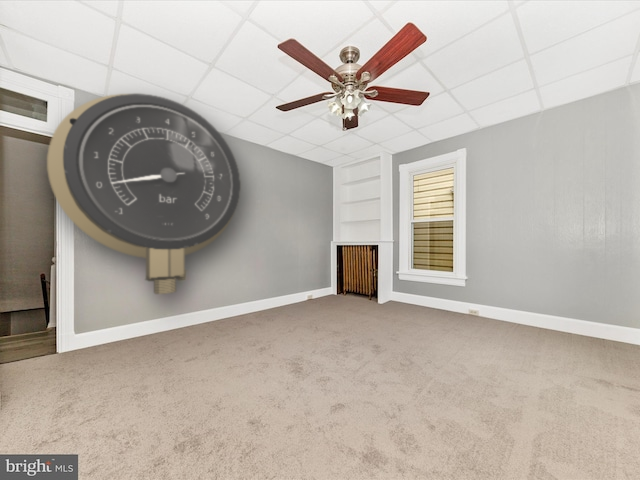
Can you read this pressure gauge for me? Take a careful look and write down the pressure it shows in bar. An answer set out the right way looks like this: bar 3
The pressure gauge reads bar 0
